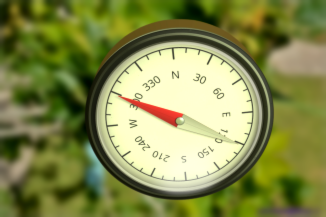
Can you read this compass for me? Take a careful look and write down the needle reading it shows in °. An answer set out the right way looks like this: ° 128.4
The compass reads ° 300
